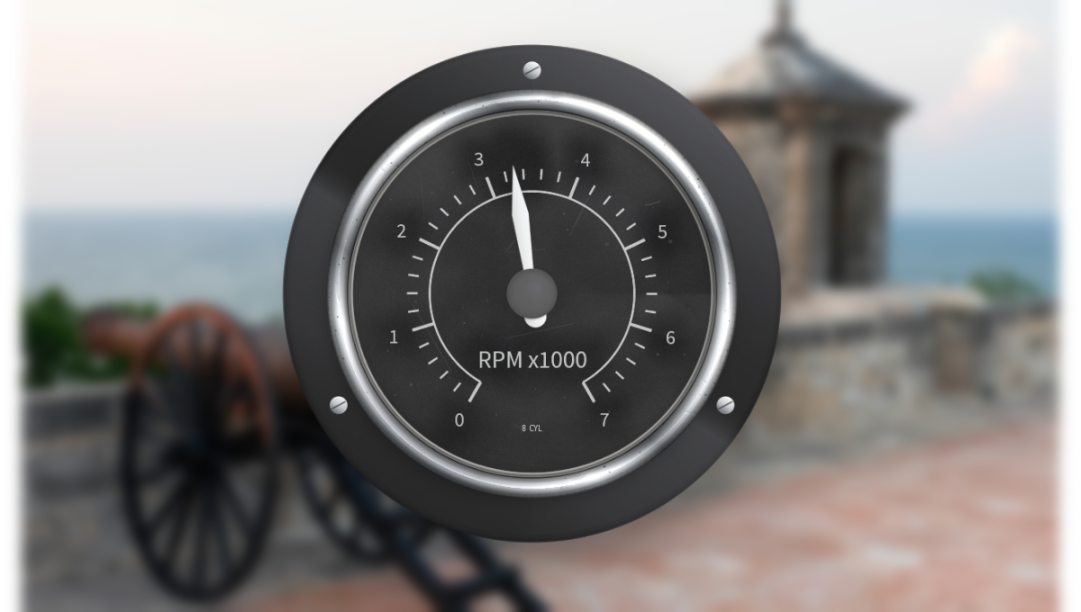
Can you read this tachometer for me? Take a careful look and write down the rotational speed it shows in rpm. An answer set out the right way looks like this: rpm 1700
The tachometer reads rpm 3300
